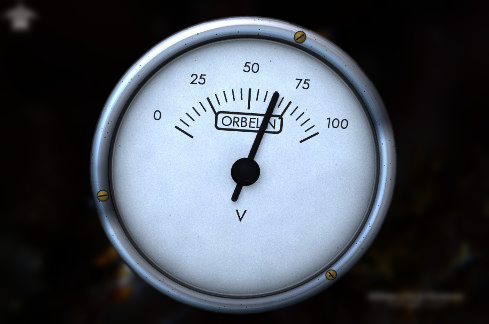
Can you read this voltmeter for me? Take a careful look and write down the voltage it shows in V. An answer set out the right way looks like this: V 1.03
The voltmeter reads V 65
